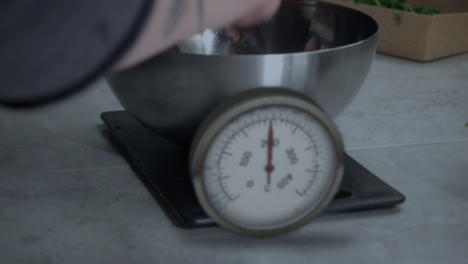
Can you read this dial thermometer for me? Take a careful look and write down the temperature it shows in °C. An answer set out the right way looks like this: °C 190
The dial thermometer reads °C 200
